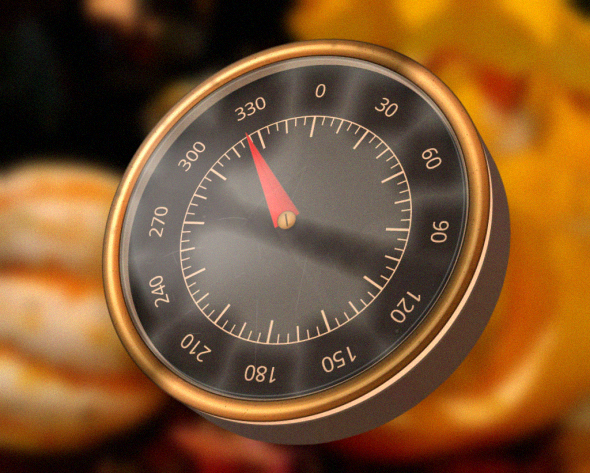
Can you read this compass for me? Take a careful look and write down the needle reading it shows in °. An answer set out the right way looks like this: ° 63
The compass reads ° 325
